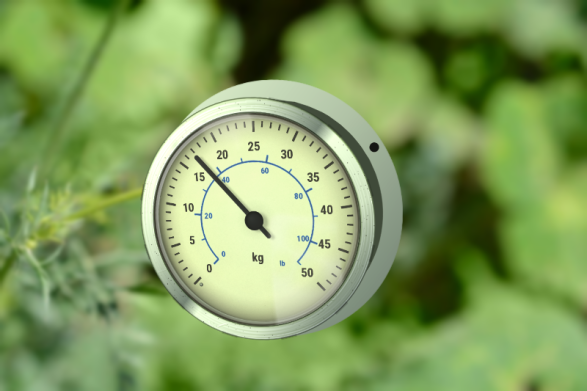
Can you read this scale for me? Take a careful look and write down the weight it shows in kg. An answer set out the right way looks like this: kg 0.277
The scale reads kg 17
